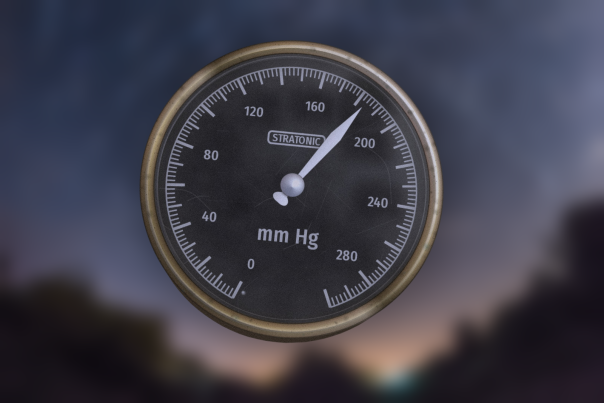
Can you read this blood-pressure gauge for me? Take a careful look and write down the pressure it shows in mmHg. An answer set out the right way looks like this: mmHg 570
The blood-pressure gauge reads mmHg 184
